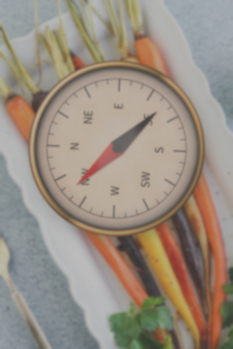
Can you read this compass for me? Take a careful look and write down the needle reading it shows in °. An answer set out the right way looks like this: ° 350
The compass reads ° 315
